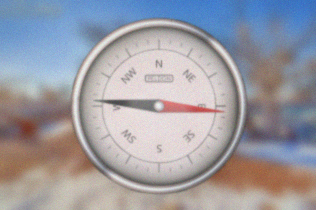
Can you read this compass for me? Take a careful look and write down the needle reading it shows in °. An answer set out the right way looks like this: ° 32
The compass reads ° 95
